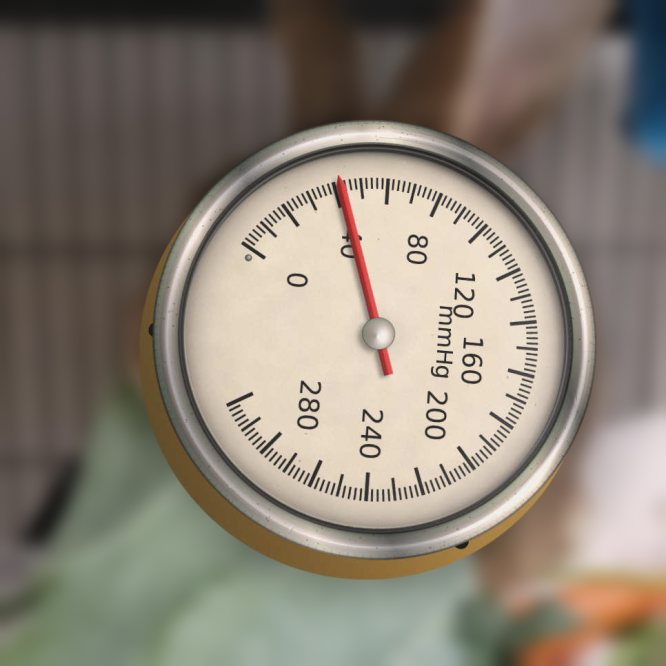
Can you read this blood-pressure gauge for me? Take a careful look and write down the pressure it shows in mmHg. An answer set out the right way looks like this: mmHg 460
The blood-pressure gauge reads mmHg 42
